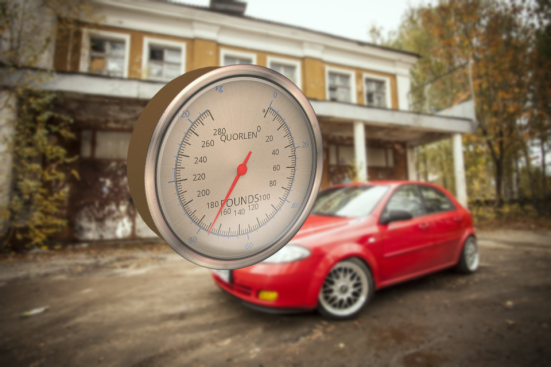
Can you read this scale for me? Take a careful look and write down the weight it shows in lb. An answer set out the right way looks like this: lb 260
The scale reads lb 170
